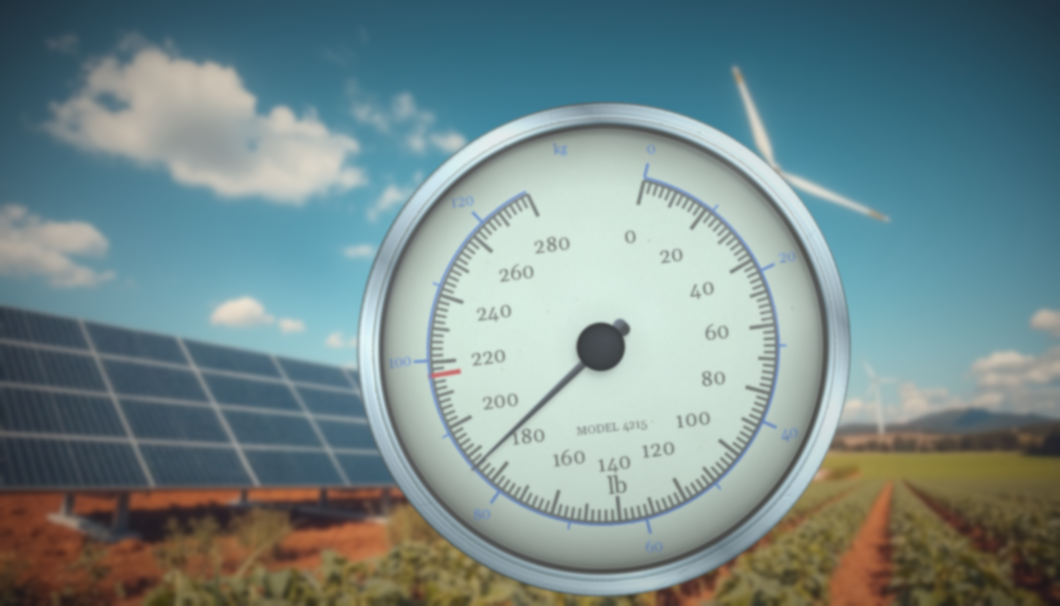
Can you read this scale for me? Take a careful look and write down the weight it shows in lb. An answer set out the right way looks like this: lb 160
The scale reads lb 186
